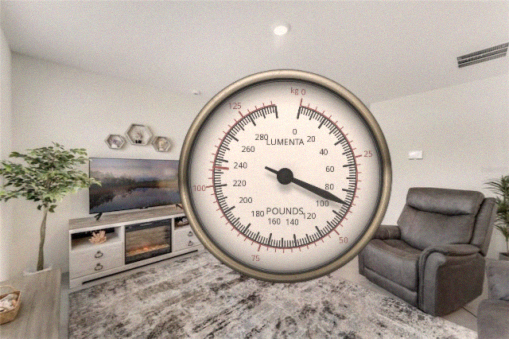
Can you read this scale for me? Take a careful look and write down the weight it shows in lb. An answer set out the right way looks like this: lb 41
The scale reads lb 90
